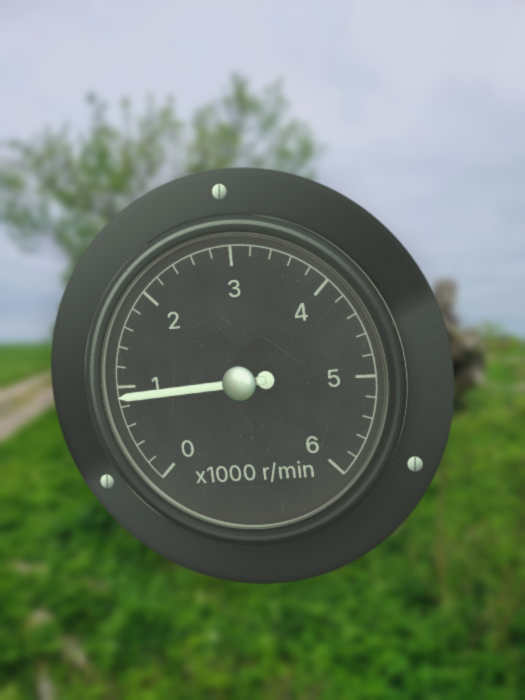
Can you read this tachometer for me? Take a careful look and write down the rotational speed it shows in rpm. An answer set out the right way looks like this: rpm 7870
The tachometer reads rpm 900
